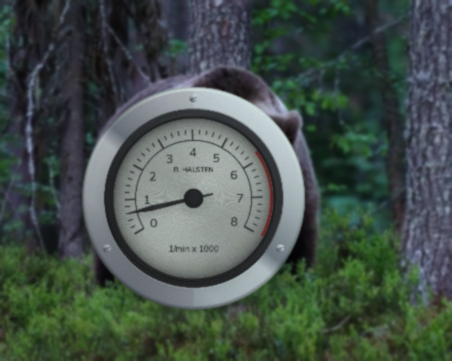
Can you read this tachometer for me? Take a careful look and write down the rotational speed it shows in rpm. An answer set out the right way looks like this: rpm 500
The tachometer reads rpm 600
